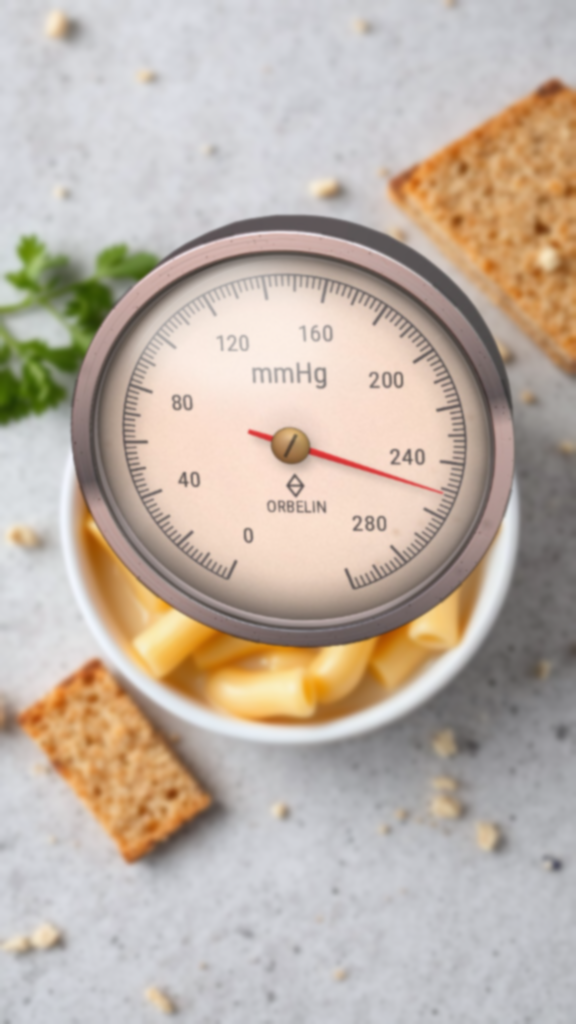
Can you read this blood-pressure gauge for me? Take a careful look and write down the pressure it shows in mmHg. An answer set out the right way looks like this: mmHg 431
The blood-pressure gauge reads mmHg 250
